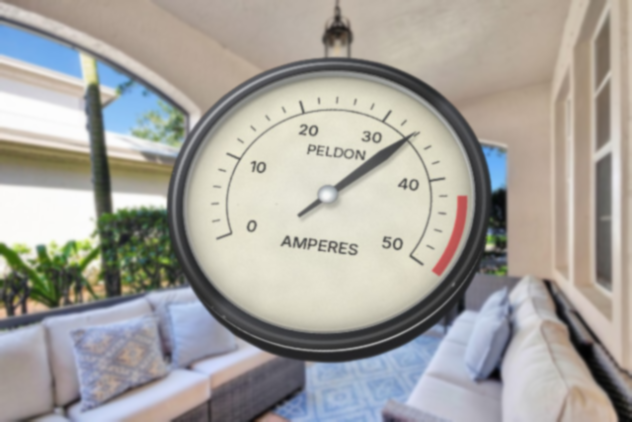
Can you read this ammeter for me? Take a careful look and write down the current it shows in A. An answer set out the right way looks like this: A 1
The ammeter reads A 34
